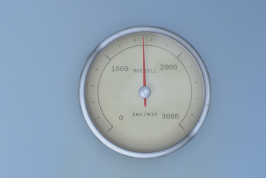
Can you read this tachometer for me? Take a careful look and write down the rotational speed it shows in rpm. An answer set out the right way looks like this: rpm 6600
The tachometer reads rpm 1500
